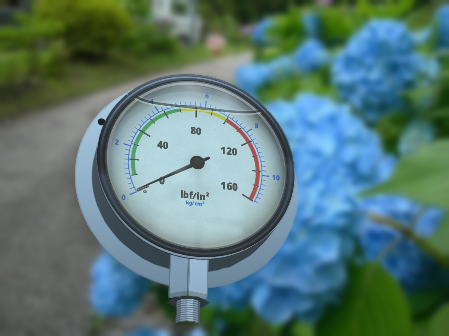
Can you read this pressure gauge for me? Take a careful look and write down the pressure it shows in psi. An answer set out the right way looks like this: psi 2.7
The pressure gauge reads psi 0
